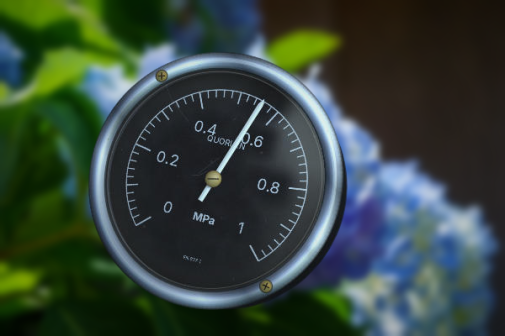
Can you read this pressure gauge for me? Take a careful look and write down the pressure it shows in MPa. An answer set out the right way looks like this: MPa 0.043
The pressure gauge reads MPa 0.56
